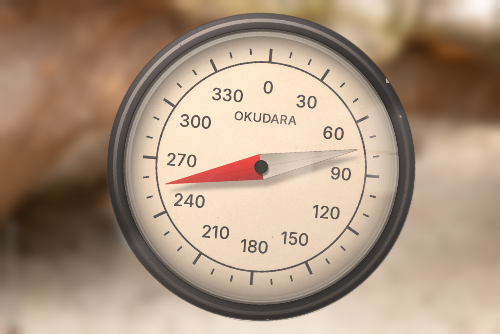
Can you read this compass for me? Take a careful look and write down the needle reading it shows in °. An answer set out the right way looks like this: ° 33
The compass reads ° 255
